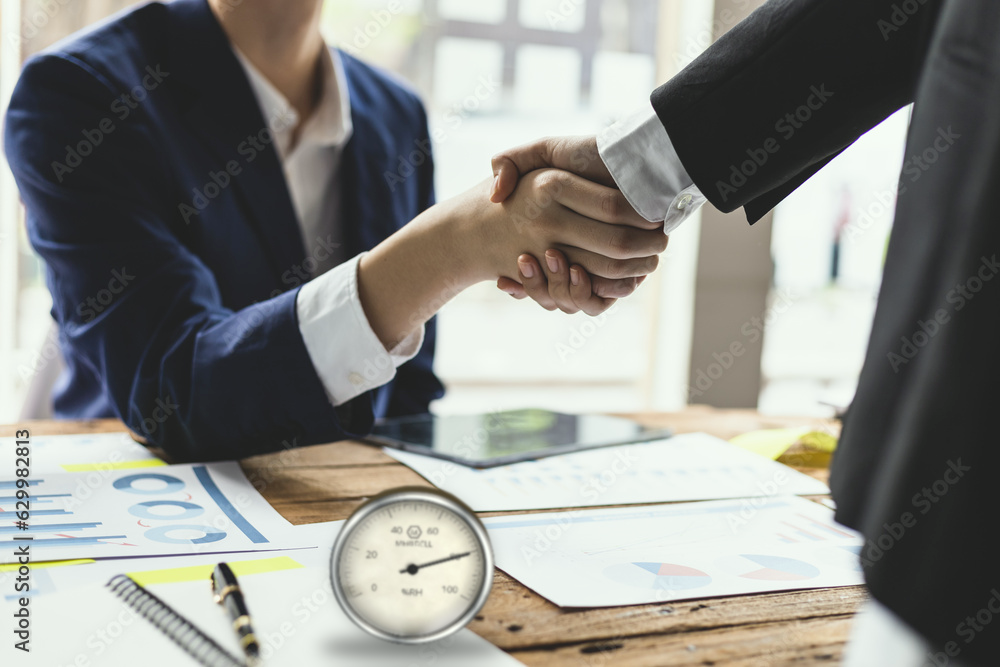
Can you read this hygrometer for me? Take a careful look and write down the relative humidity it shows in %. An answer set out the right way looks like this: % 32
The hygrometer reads % 80
